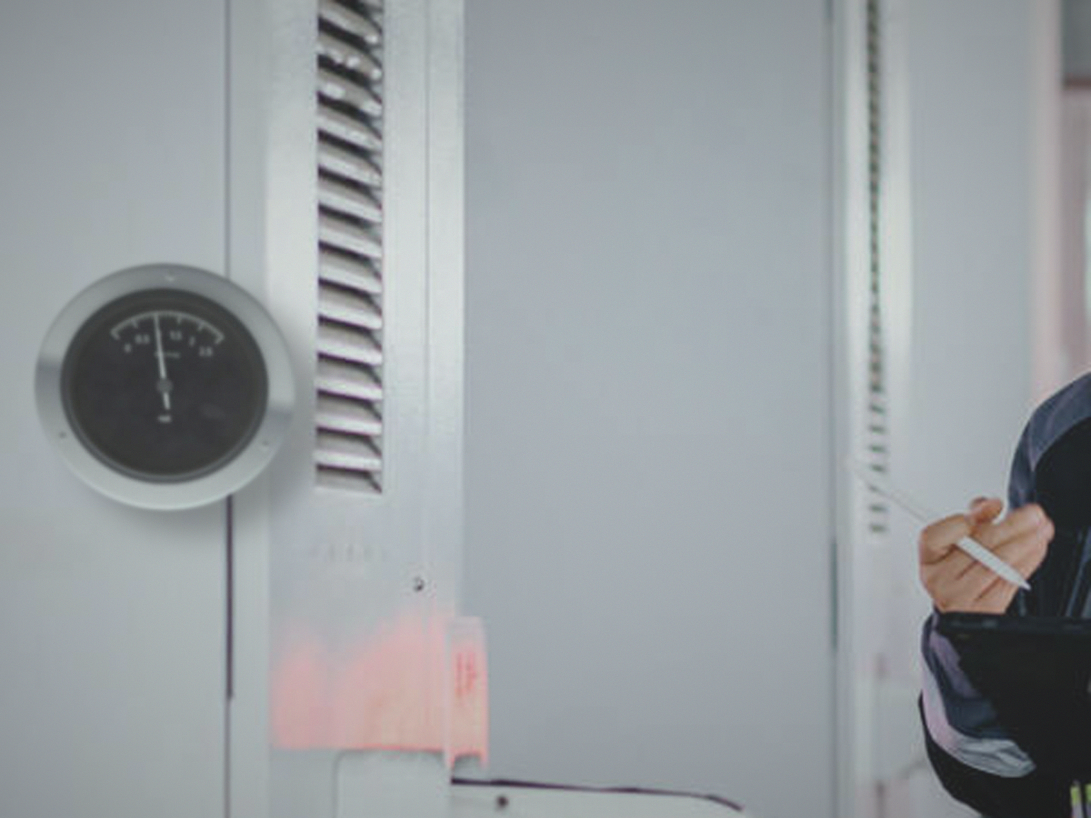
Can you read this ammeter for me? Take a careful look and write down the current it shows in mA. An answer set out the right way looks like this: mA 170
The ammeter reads mA 1
